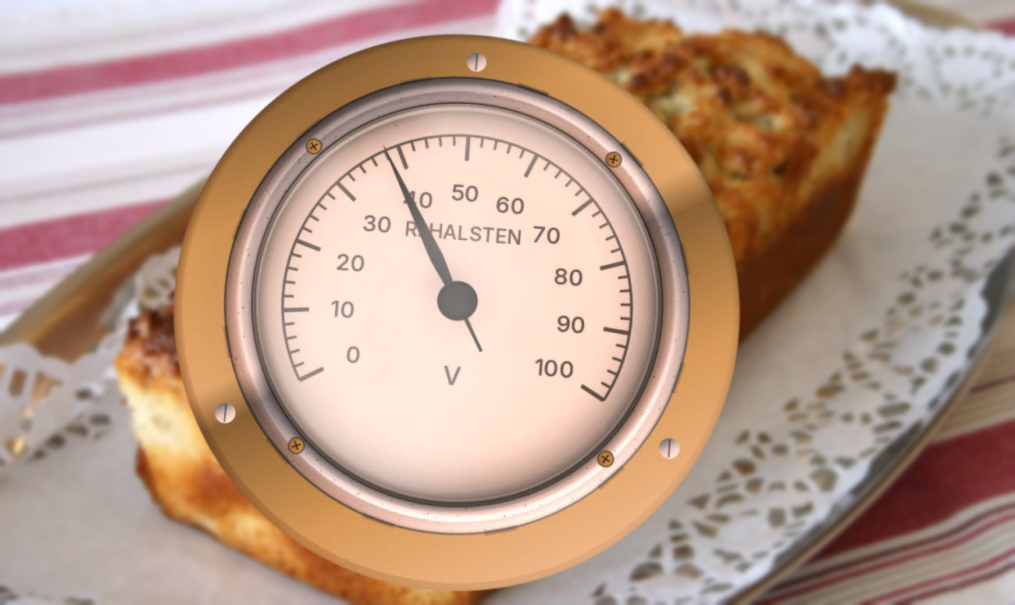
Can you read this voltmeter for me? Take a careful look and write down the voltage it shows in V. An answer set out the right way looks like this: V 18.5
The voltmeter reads V 38
